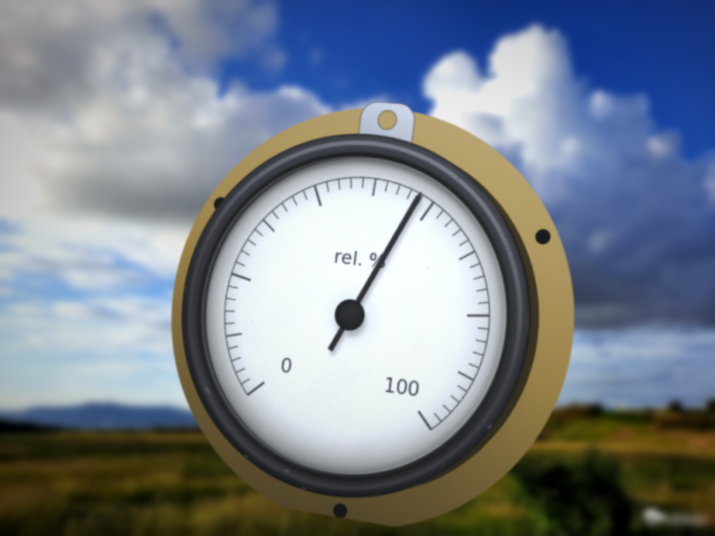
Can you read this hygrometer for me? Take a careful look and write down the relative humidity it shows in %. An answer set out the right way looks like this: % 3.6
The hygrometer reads % 58
